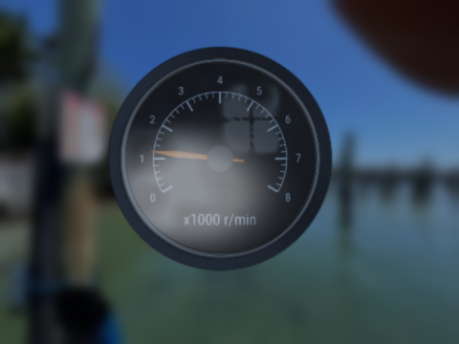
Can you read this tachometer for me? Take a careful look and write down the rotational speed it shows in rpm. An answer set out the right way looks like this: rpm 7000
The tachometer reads rpm 1200
